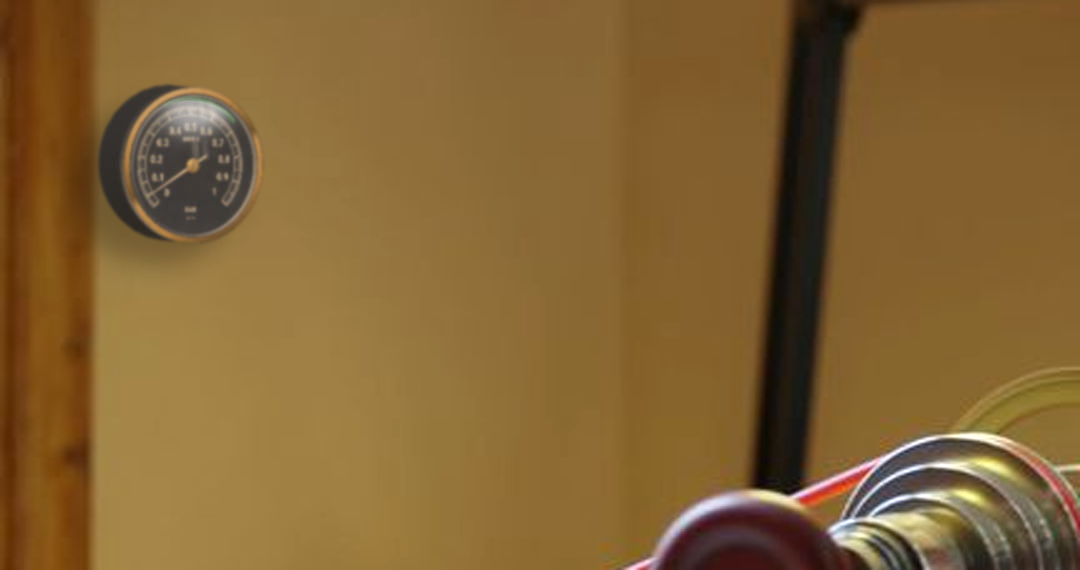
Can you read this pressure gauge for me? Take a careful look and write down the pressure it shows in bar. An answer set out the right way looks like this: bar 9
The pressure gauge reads bar 0.05
